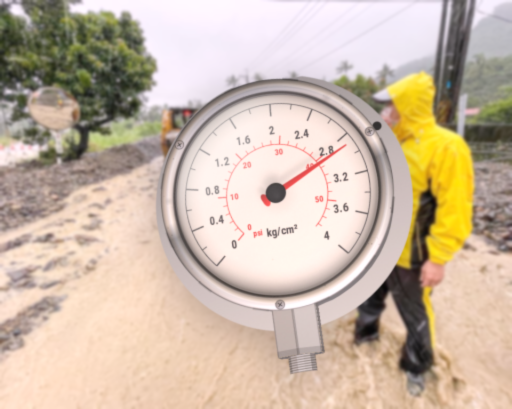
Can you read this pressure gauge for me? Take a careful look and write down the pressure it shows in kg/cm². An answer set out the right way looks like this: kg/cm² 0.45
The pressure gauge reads kg/cm² 2.9
